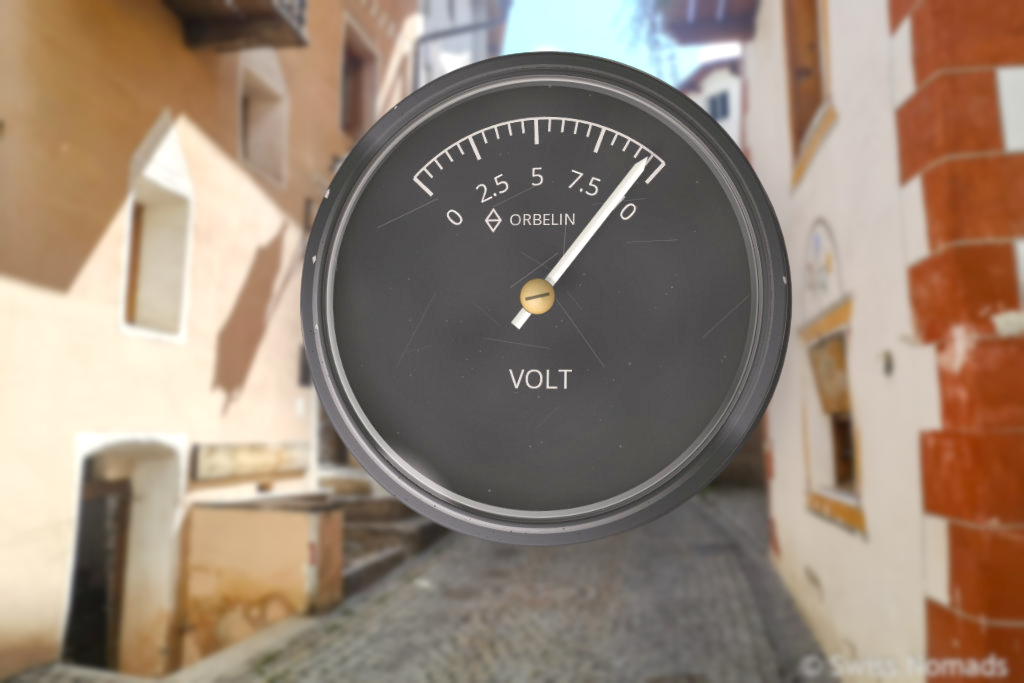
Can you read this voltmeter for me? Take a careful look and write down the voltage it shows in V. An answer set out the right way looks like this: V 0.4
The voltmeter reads V 9.5
